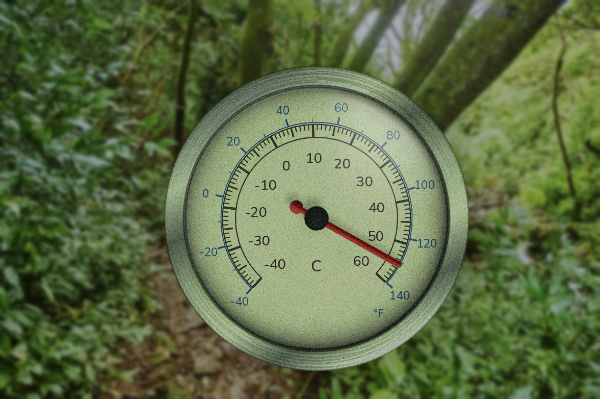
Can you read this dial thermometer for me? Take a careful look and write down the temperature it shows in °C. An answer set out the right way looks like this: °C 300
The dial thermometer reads °C 55
